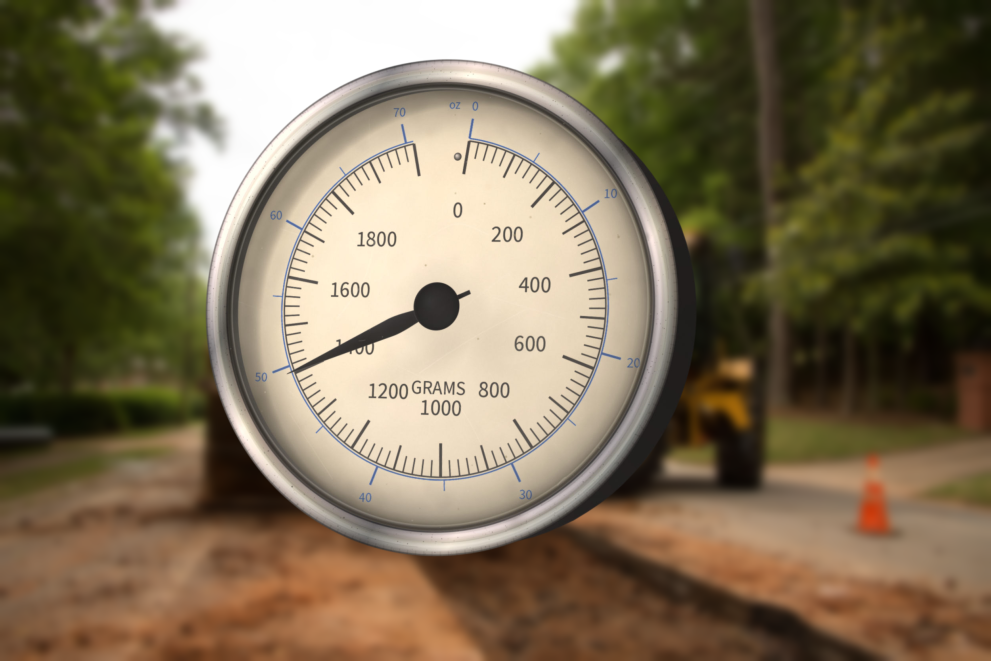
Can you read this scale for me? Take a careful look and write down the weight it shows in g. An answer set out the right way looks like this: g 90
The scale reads g 1400
